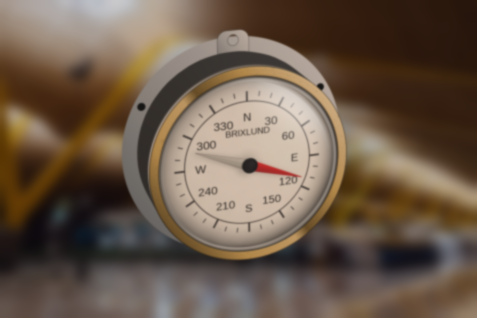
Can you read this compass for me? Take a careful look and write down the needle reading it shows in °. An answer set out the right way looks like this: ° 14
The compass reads ° 110
